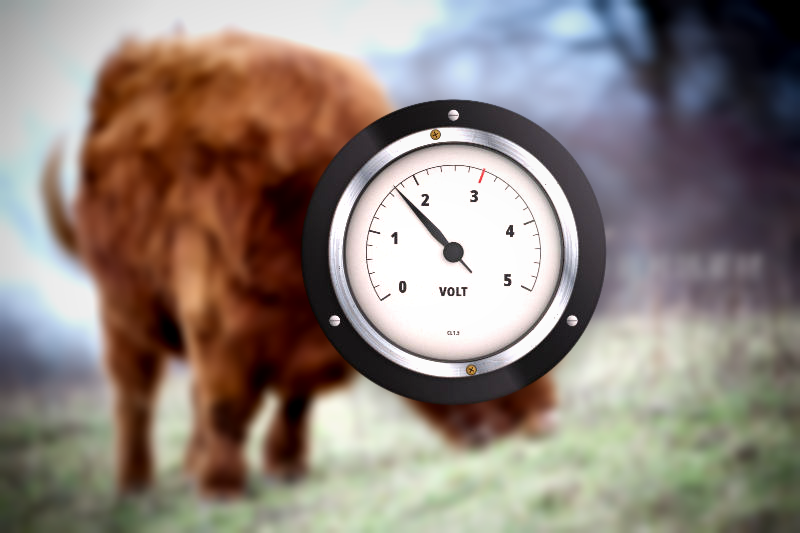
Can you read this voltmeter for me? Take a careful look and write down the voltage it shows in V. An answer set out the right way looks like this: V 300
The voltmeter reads V 1.7
